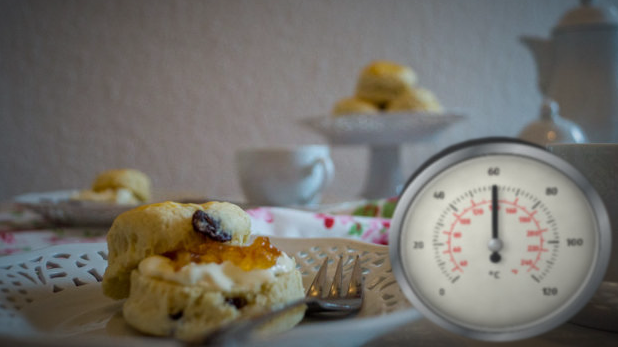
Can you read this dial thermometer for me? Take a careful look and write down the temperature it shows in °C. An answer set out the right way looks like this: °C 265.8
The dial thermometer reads °C 60
